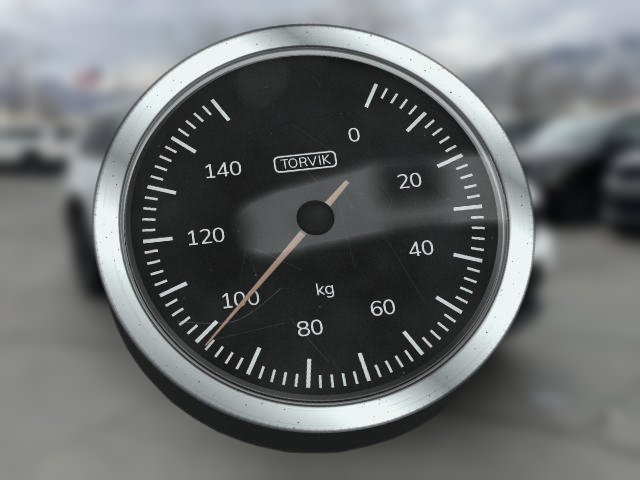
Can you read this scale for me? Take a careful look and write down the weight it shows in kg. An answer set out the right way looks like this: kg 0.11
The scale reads kg 98
